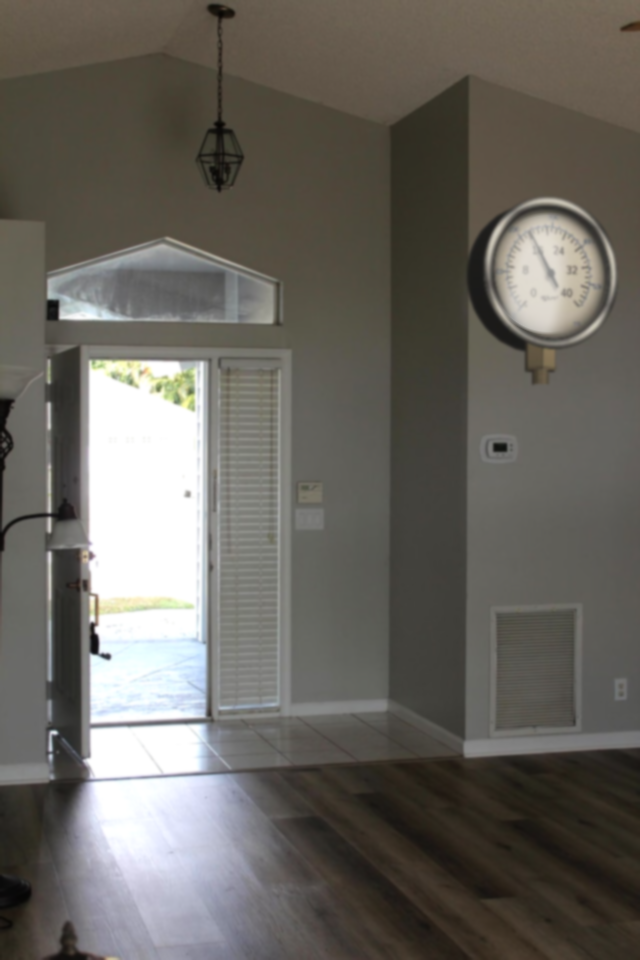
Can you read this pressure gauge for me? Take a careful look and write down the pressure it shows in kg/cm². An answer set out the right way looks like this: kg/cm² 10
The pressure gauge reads kg/cm² 16
